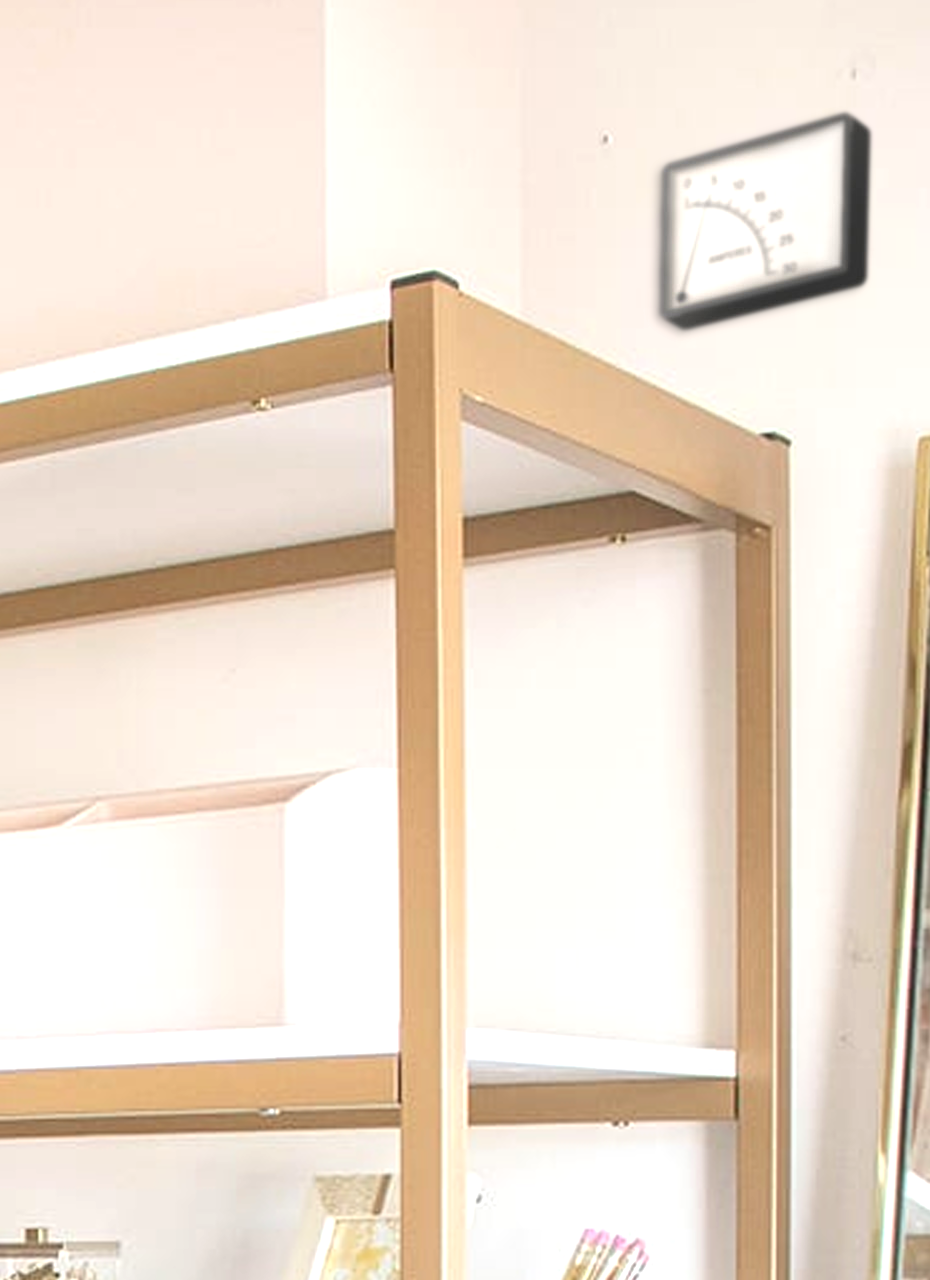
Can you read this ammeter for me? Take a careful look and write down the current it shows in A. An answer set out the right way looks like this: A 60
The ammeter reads A 5
